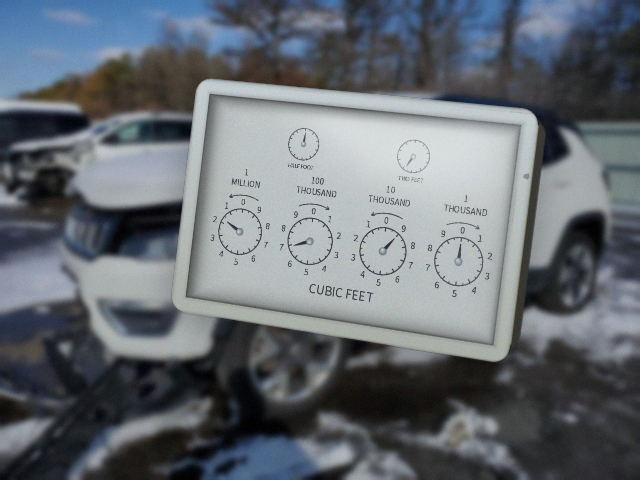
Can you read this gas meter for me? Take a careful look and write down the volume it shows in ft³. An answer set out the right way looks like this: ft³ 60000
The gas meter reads ft³ 169000
